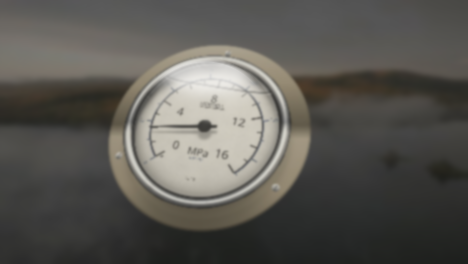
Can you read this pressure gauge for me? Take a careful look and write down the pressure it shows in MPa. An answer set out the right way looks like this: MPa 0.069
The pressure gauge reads MPa 2
